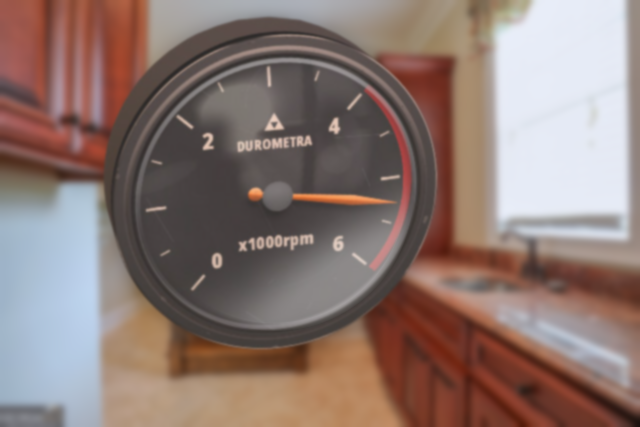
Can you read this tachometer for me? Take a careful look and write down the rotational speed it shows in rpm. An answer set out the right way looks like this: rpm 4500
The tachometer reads rpm 5250
